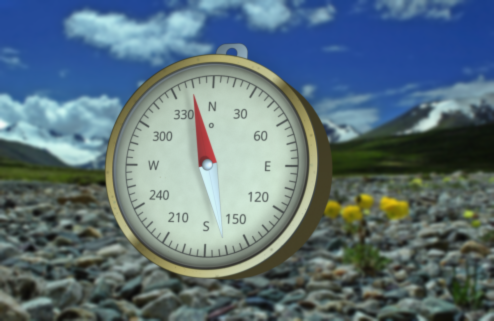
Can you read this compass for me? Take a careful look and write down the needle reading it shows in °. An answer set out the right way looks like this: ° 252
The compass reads ° 345
